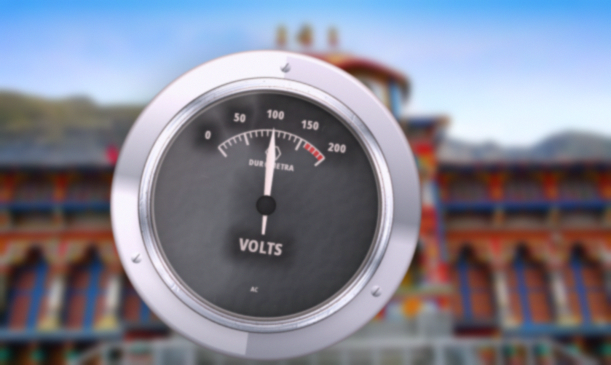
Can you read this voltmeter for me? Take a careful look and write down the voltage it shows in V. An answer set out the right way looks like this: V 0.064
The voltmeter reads V 100
